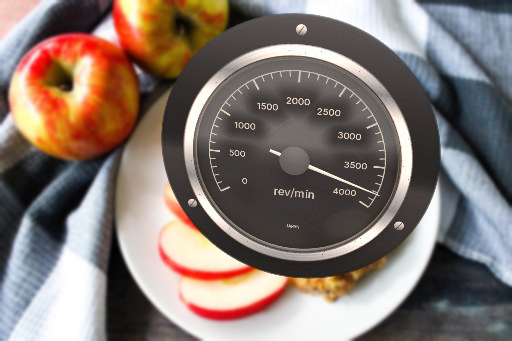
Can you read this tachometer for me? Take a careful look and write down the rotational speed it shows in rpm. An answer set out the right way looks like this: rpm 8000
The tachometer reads rpm 3800
